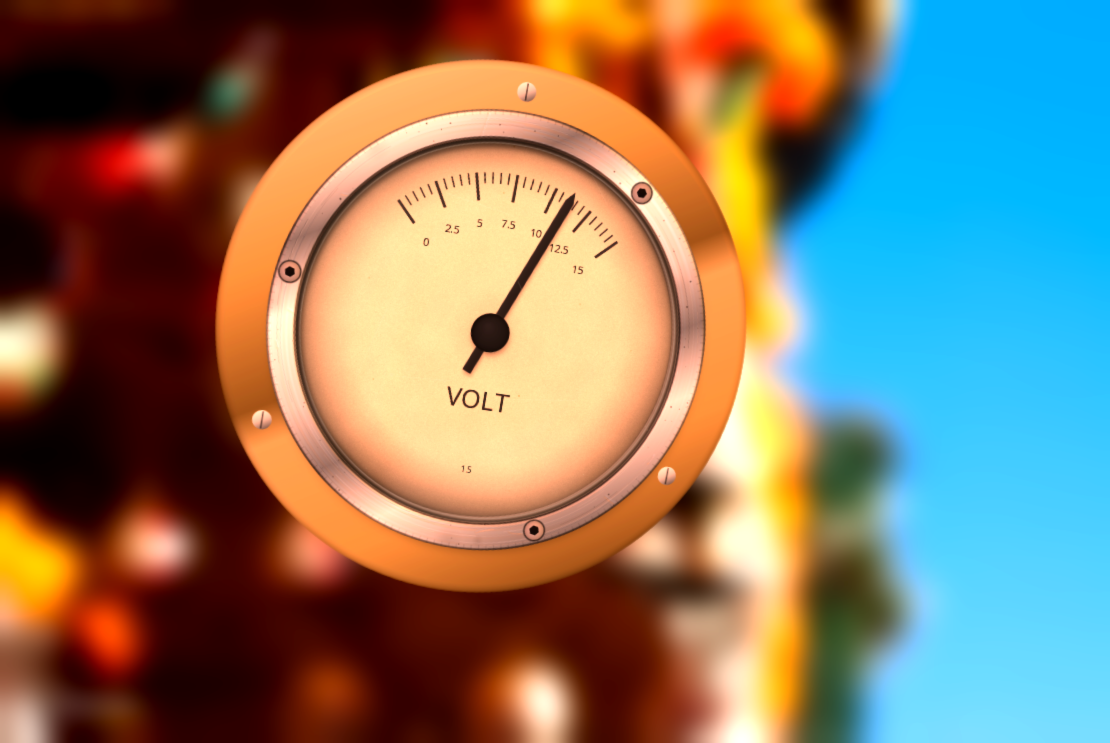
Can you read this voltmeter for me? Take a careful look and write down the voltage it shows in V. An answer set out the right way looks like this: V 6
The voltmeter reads V 11
